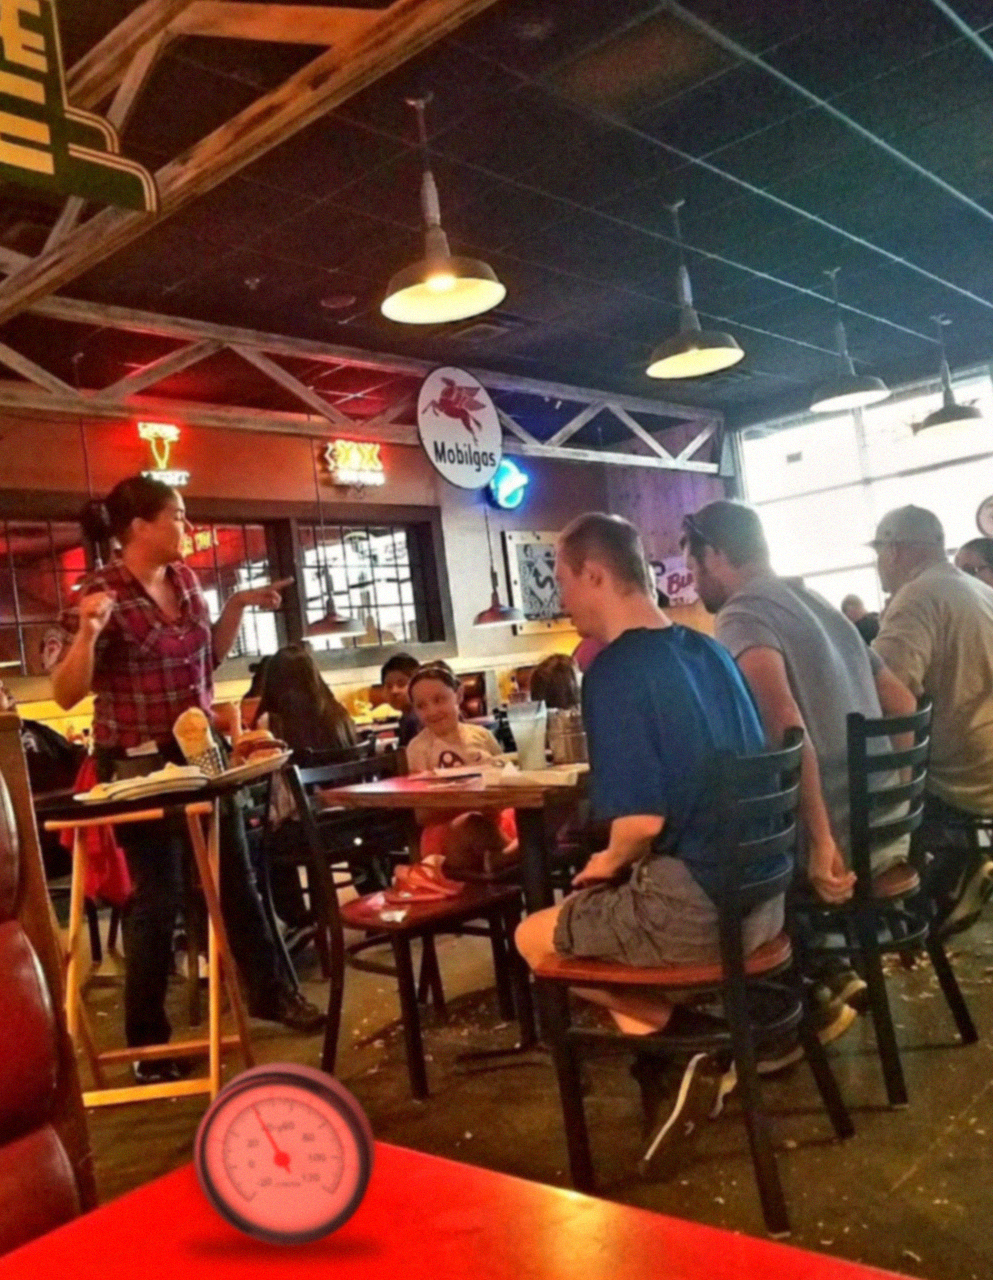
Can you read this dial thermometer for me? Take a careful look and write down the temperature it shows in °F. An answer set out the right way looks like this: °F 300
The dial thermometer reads °F 40
